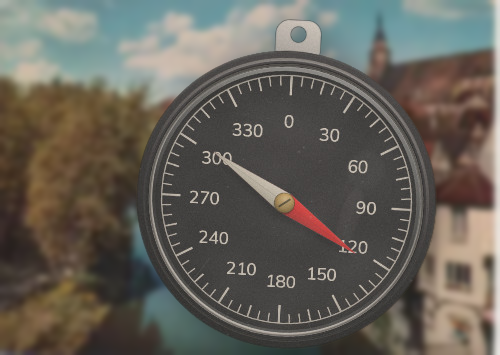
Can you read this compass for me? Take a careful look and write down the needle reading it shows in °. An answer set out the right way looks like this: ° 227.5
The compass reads ° 122.5
